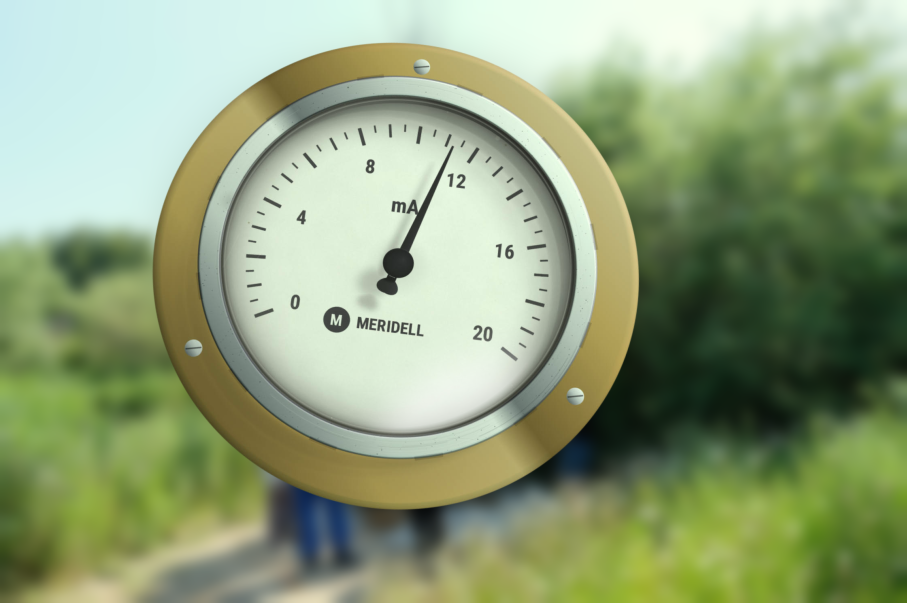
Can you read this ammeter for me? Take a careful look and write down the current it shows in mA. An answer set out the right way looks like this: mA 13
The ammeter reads mA 11.25
